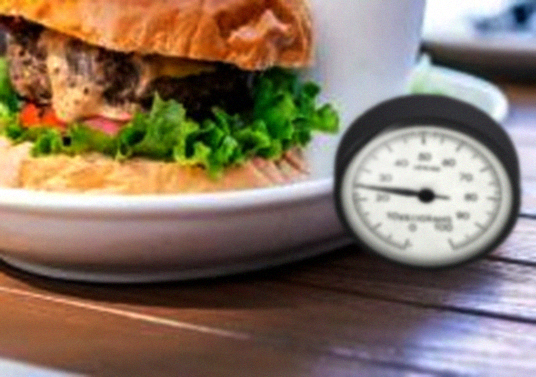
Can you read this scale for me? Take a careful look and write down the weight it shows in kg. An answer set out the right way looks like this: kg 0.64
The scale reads kg 25
